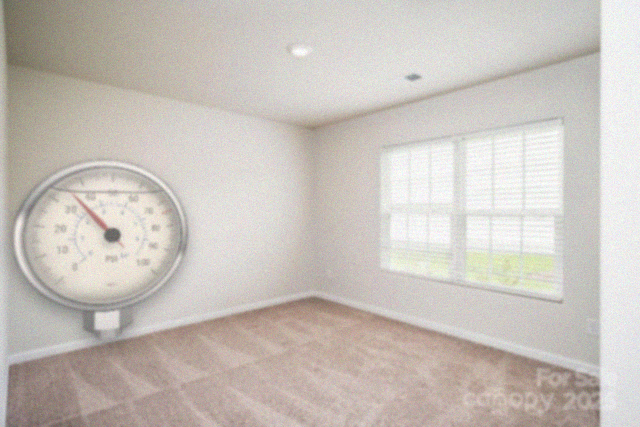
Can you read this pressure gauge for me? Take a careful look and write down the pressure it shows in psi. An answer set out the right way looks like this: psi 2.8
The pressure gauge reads psi 35
